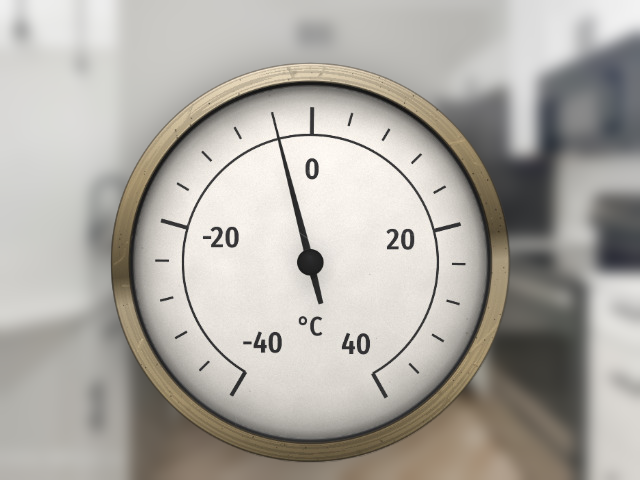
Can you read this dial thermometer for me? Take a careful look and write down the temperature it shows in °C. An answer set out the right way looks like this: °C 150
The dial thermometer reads °C -4
